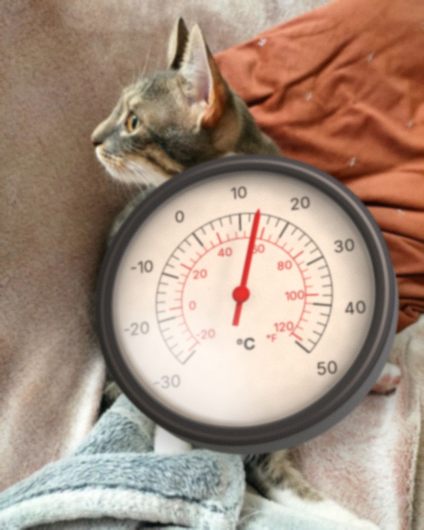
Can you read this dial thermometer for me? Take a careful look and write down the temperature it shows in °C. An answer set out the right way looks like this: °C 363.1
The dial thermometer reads °C 14
